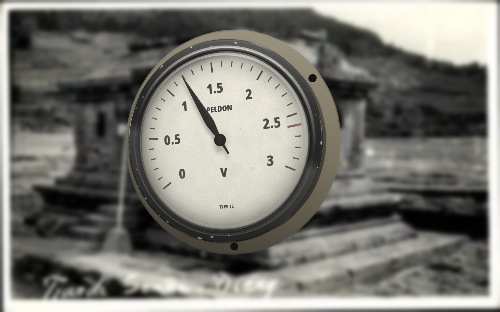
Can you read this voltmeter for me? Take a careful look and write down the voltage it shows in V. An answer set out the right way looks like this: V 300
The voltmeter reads V 1.2
